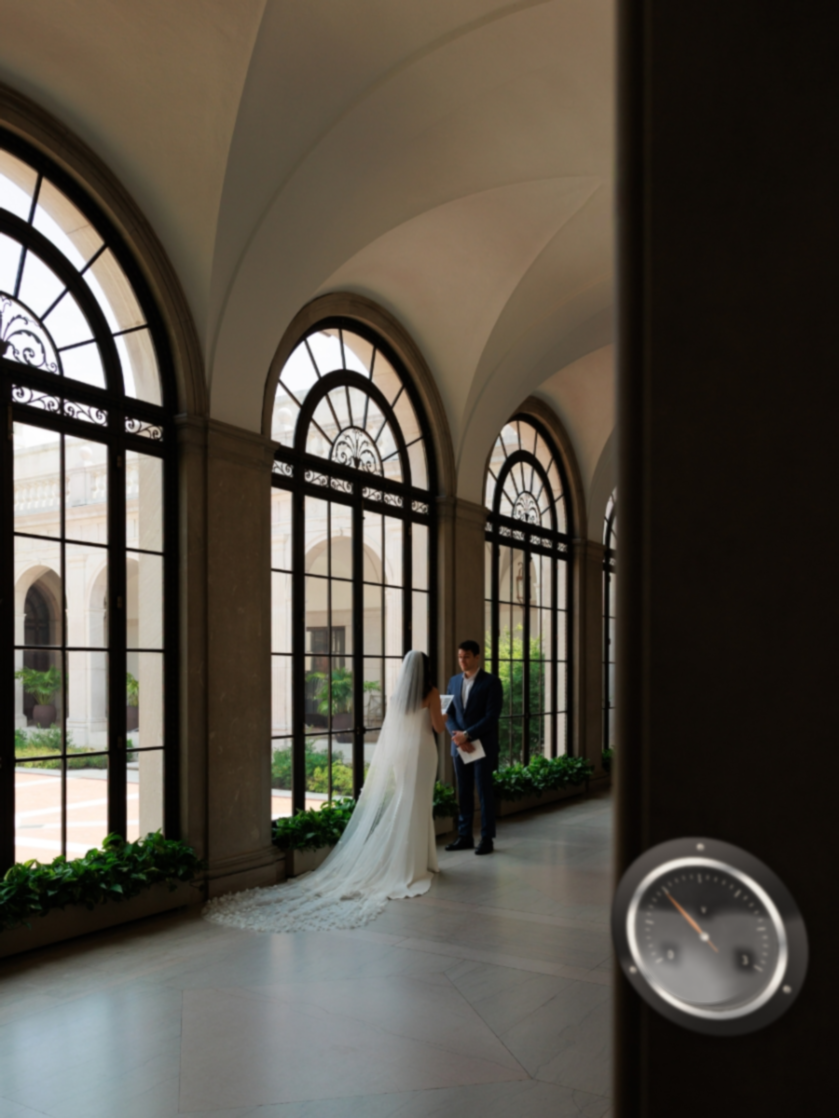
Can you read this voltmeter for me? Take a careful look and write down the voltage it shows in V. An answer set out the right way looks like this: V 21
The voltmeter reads V 1
